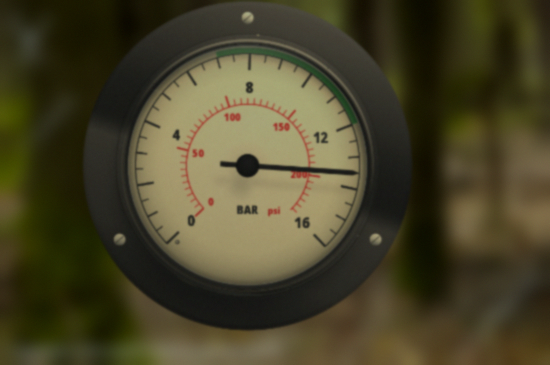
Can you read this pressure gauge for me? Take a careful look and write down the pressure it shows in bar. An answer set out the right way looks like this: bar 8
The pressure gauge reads bar 13.5
